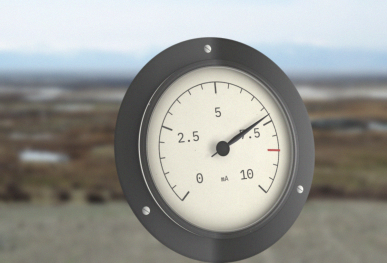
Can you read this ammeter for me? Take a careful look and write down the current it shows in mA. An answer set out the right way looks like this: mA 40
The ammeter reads mA 7.25
